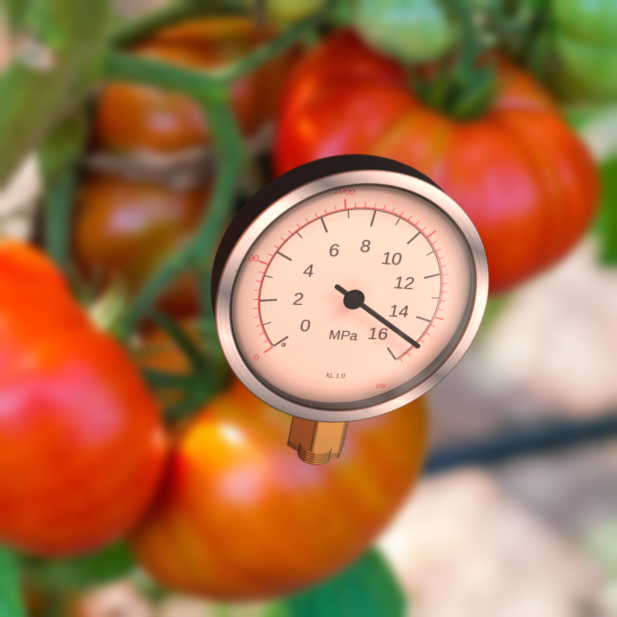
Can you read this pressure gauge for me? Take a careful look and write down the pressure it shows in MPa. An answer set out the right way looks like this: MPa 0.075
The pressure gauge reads MPa 15
